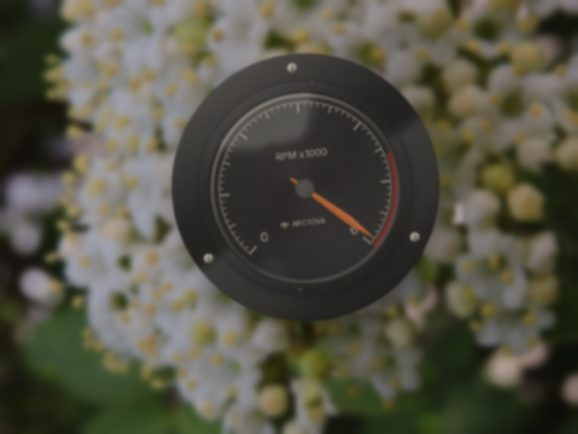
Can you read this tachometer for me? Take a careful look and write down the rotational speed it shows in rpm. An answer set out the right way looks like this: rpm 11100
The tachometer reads rpm 5900
